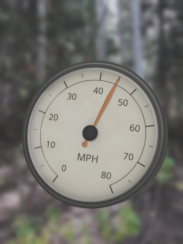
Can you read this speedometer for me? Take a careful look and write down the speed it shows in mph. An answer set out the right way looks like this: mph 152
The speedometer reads mph 45
